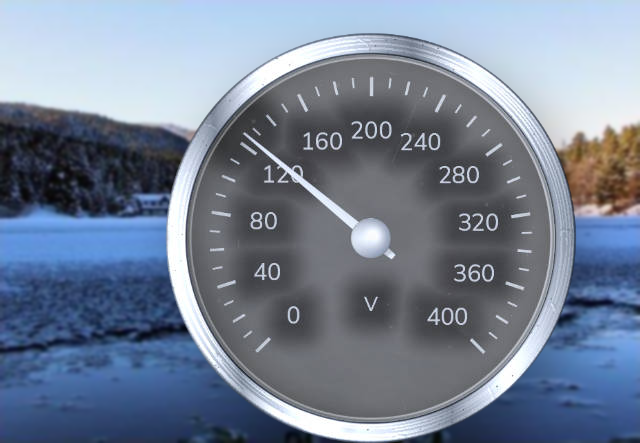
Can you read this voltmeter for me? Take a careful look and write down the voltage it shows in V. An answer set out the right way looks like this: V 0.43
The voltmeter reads V 125
